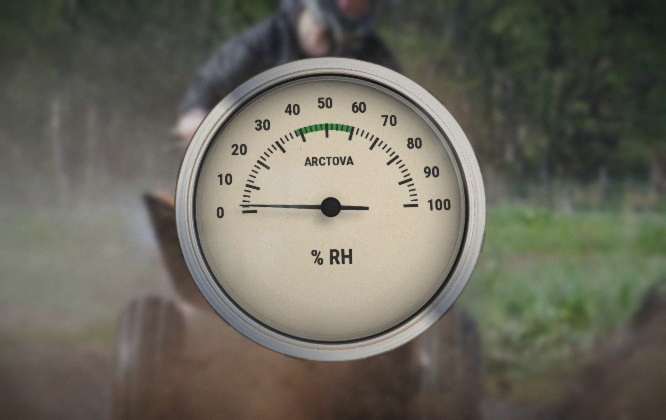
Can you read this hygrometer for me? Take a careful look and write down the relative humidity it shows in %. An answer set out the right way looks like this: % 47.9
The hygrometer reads % 2
